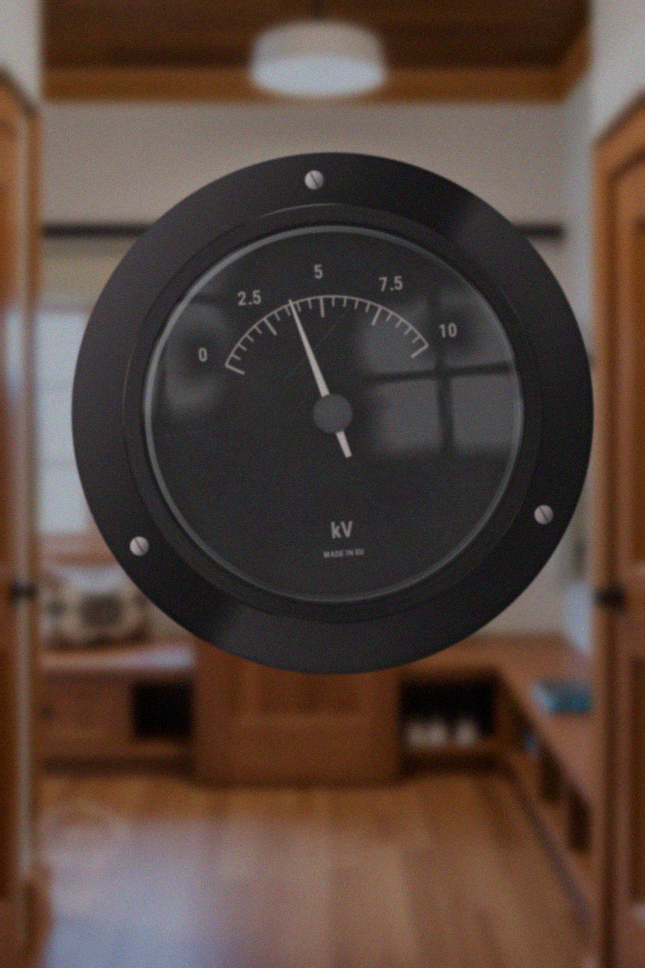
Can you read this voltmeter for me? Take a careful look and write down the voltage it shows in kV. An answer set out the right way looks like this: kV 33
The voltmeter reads kV 3.75
